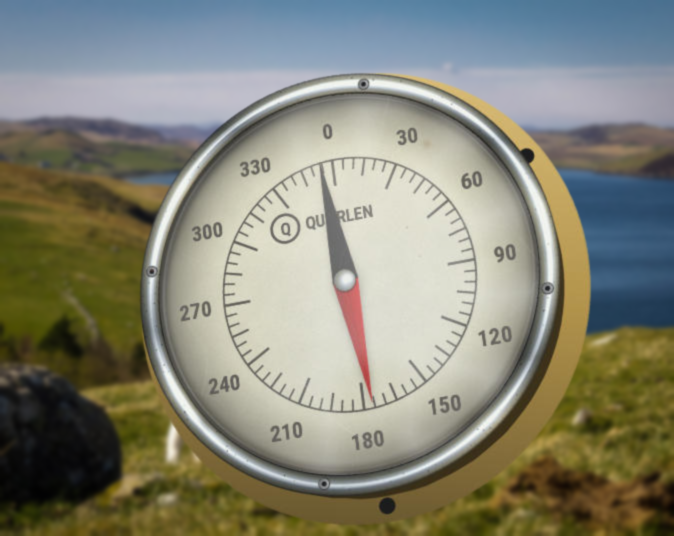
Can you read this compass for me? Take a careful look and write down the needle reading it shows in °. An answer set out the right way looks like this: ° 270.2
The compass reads ° 175
